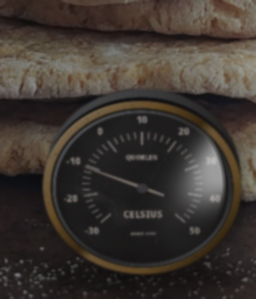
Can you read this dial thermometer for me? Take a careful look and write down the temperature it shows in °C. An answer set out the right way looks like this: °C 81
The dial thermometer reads °C -10
